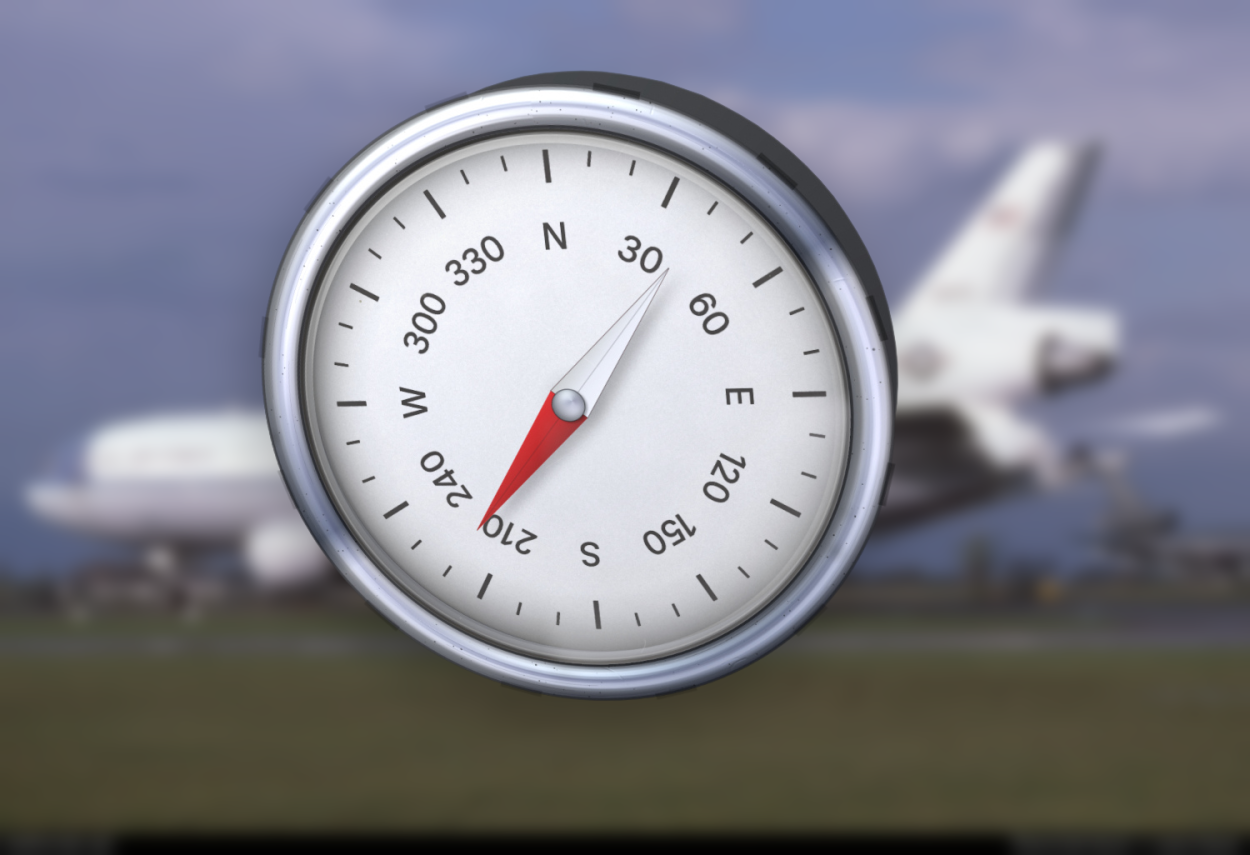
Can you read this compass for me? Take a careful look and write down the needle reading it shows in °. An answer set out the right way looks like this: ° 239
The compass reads ° 220
